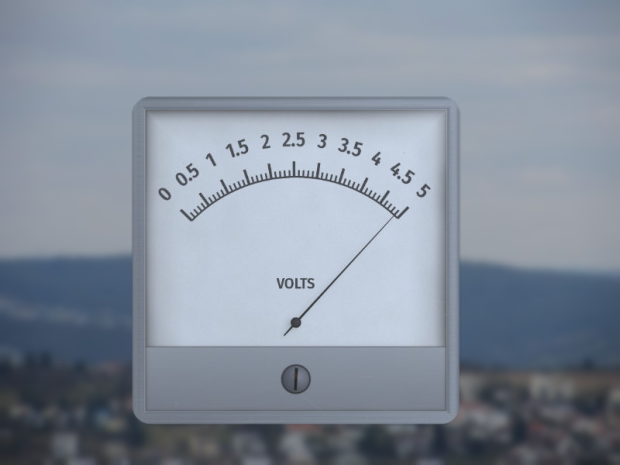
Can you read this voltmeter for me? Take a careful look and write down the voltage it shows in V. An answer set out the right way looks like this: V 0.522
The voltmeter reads V 4.9
